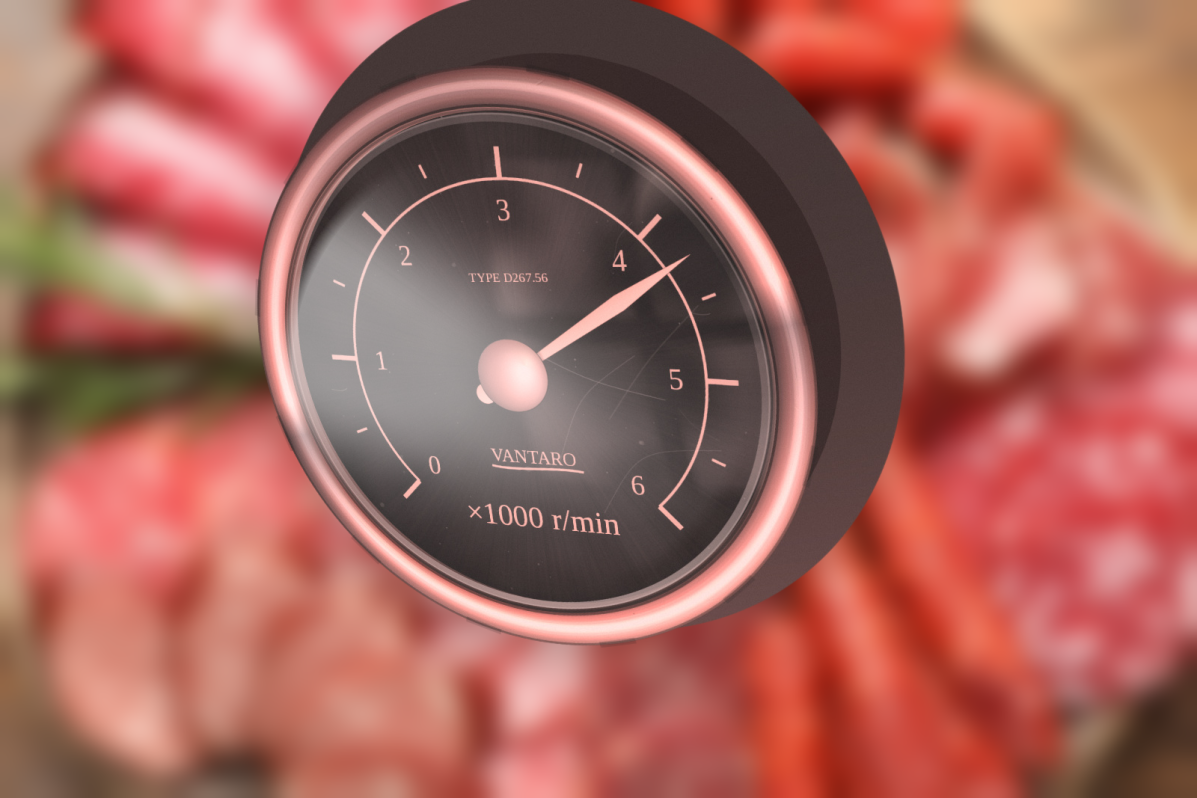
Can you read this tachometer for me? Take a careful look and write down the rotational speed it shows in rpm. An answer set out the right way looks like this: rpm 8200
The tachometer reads rpm 4250
